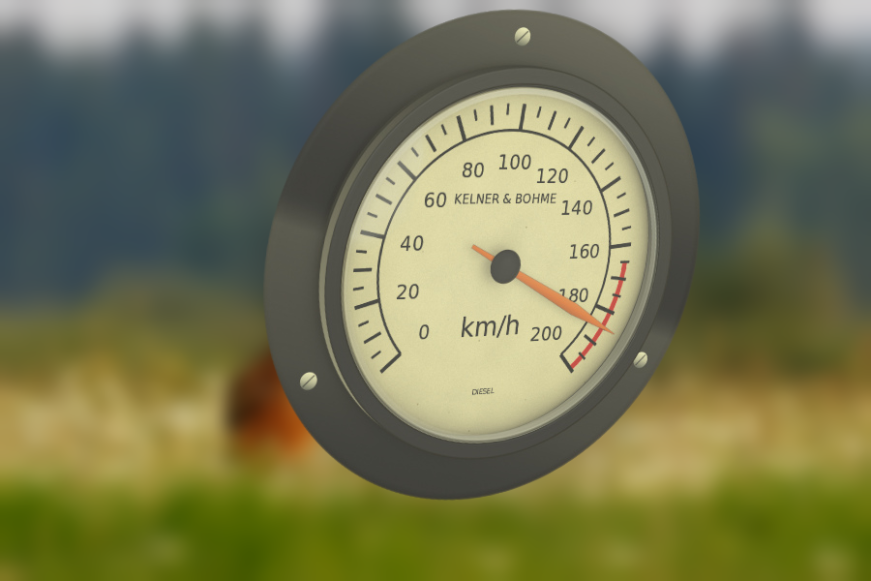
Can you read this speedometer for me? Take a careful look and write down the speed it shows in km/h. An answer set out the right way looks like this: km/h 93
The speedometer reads km/h 185
